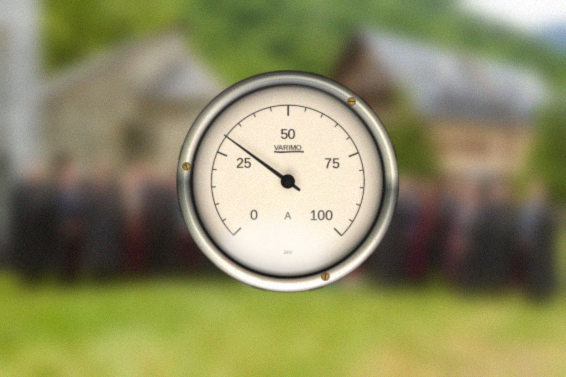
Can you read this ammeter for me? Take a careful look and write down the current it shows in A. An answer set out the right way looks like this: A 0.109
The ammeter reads A 30
